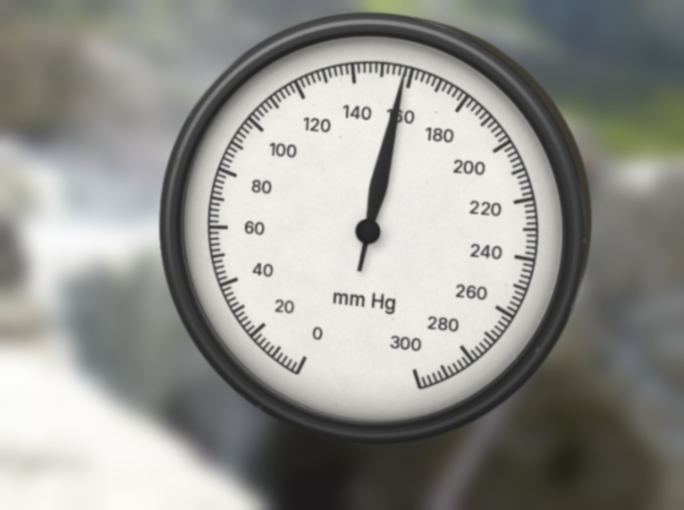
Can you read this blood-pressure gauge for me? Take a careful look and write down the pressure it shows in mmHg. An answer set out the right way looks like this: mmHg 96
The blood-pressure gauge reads mmHg 158
